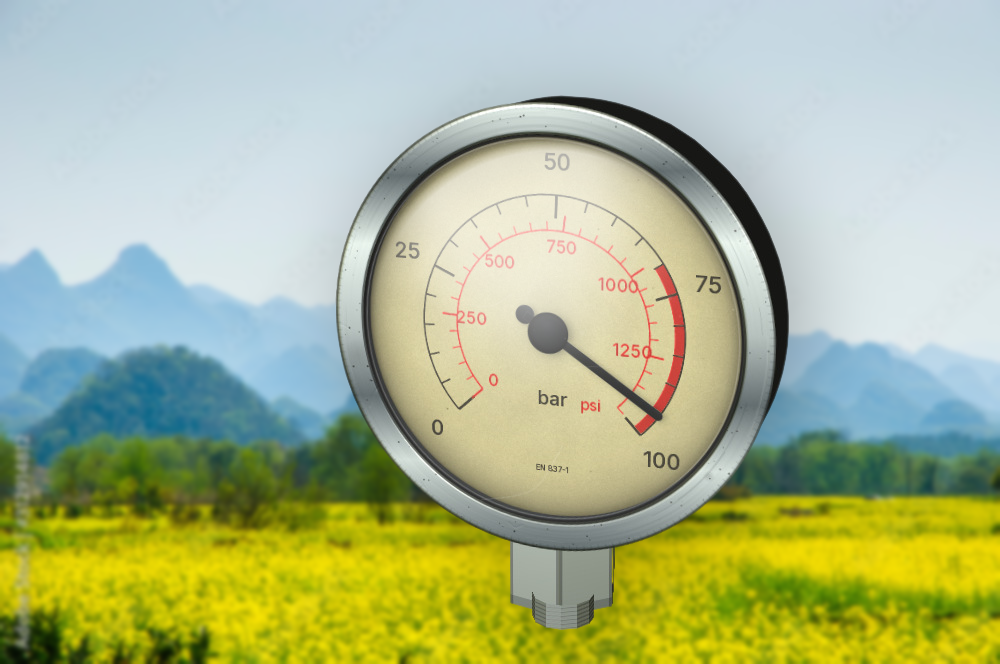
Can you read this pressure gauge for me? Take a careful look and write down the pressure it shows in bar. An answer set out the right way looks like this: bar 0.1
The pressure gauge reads bar 95
